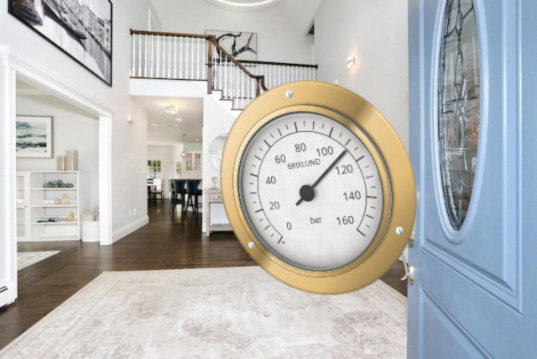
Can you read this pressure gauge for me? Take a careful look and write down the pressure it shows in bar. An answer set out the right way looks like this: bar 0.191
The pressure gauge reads bar 112.5
